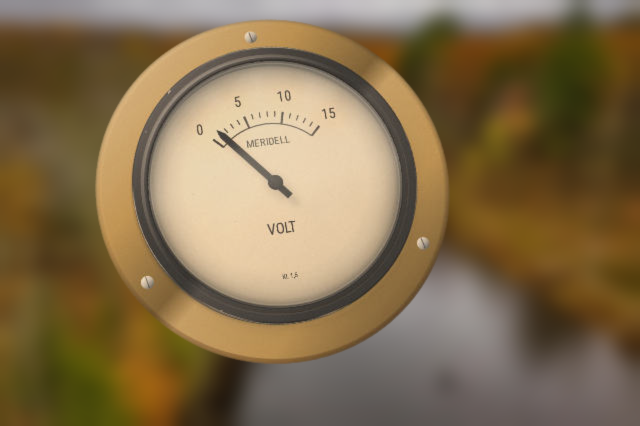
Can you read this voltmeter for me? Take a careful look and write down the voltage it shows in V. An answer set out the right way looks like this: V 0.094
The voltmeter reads V 1
